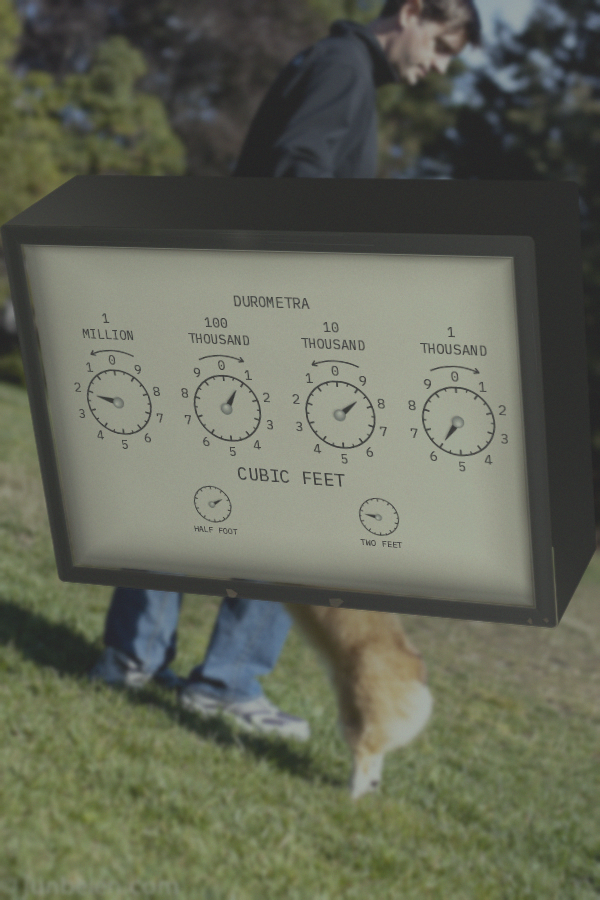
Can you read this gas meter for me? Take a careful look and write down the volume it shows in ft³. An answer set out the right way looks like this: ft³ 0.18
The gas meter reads ft³ 208600
